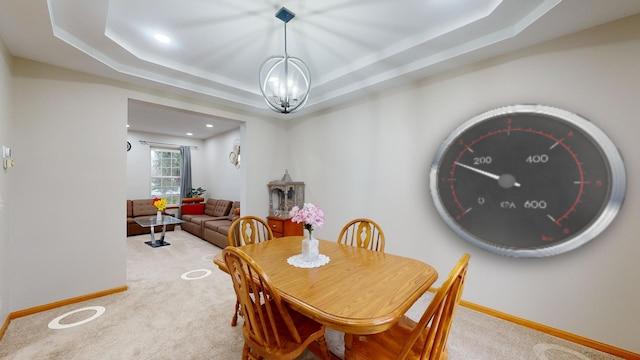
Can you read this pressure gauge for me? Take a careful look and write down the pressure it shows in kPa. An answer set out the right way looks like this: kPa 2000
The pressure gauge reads kPa 150
